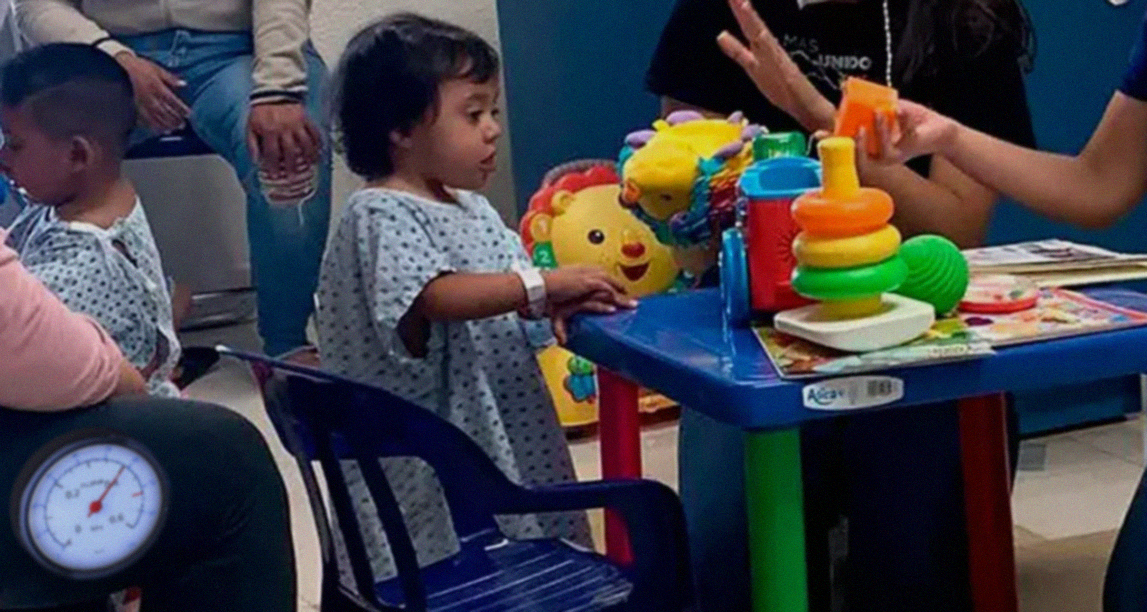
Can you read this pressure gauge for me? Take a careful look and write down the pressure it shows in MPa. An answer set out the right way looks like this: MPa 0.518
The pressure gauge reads MPa 0.4
